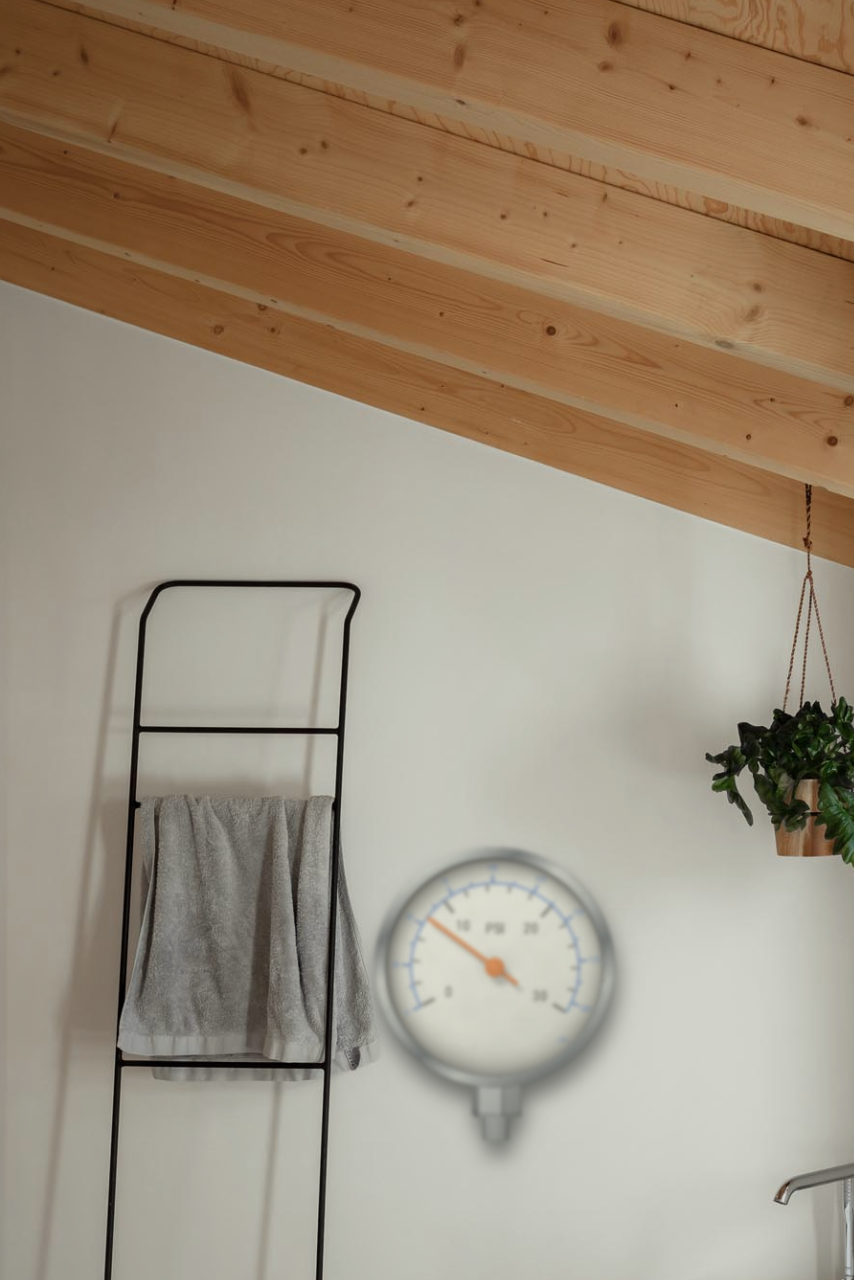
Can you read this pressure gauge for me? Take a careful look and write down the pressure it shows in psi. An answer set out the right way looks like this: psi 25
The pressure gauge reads psi 8
